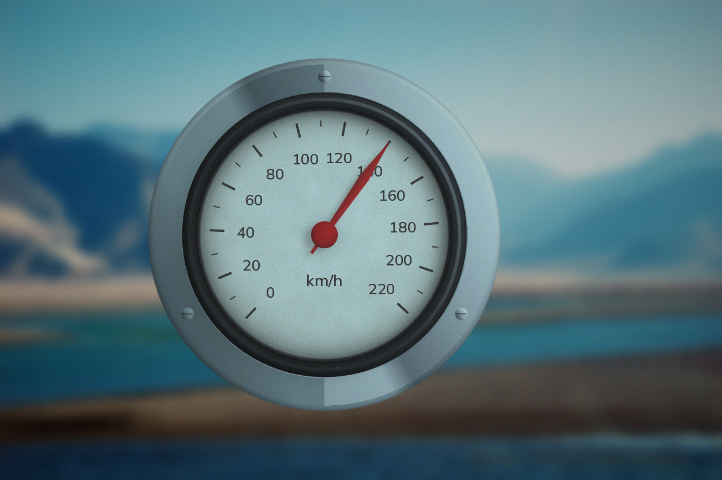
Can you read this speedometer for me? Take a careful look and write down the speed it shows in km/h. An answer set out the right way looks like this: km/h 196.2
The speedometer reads km/h 140
